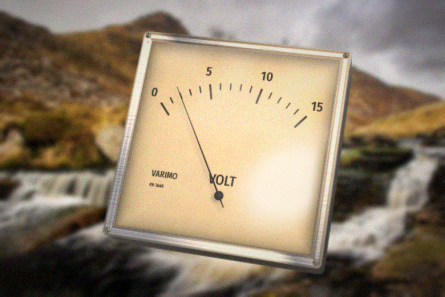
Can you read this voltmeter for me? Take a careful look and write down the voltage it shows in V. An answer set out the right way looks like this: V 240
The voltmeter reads V 2
